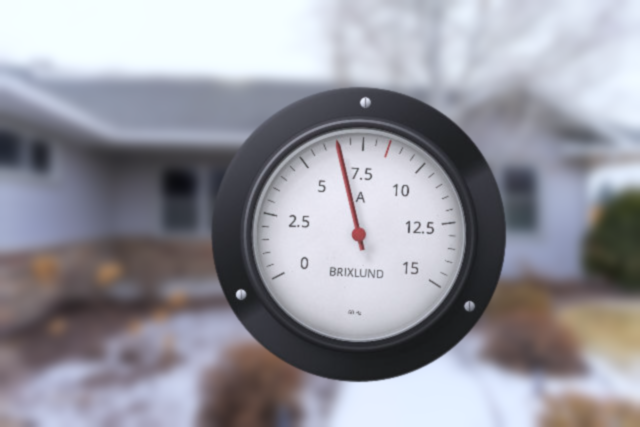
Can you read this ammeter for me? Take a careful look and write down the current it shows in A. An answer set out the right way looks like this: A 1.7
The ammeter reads A 6.5
